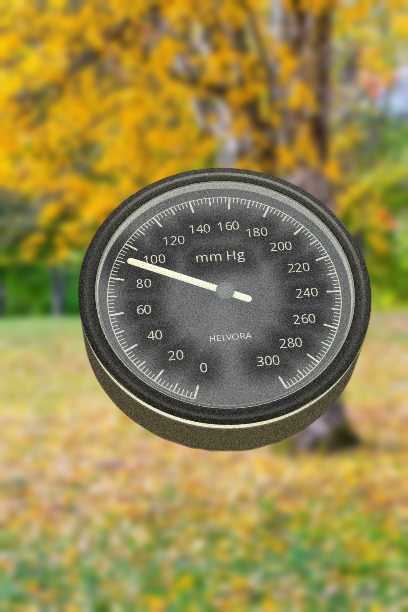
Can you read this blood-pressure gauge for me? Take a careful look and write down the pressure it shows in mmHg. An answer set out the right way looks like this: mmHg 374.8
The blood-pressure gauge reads mmHg 90
